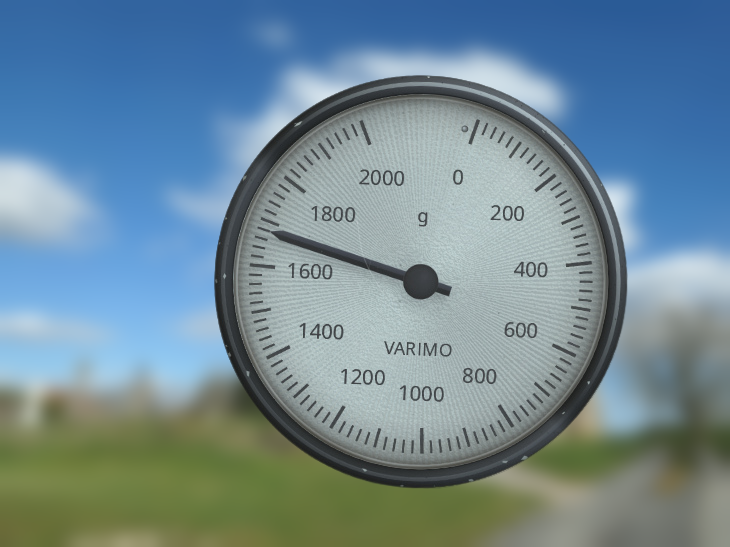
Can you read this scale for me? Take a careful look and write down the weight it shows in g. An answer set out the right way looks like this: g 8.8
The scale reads g 1680
